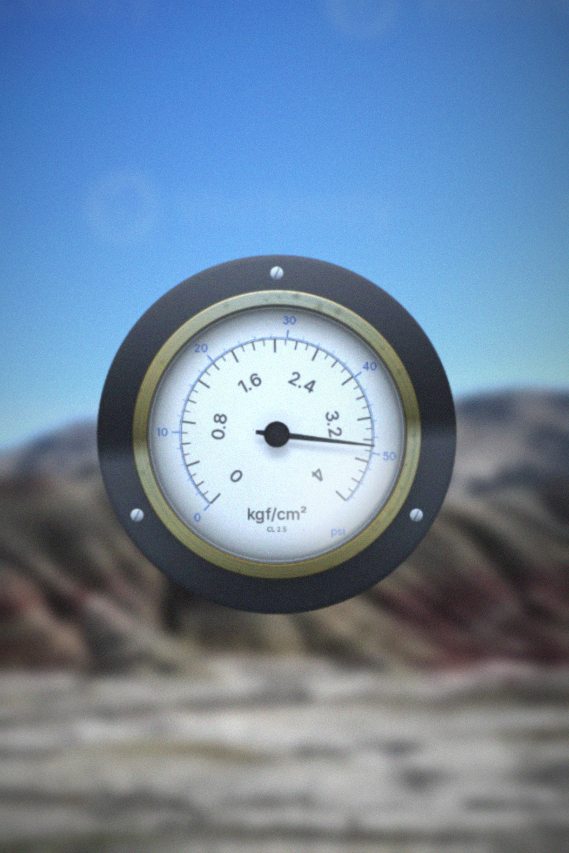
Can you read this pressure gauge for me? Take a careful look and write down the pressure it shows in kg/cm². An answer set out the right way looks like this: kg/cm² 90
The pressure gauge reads kg/cm² 3.45
